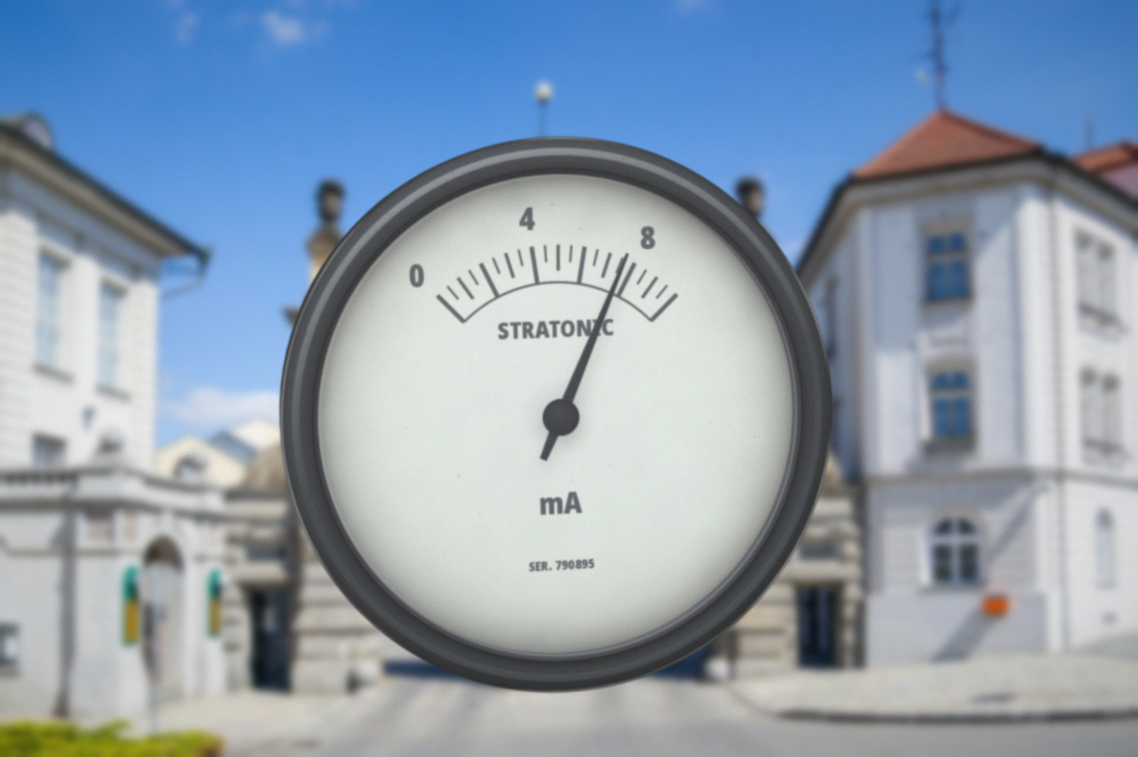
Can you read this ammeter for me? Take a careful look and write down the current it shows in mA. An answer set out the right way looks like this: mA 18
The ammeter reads mA 7.5
